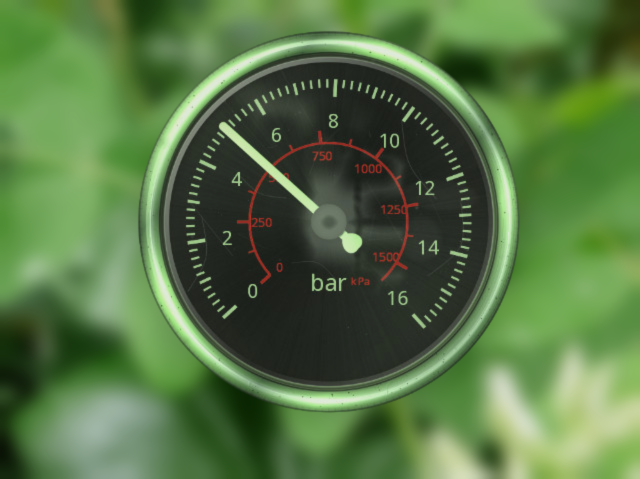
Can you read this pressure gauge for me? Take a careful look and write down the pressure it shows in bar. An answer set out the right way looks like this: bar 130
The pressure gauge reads bar 5
